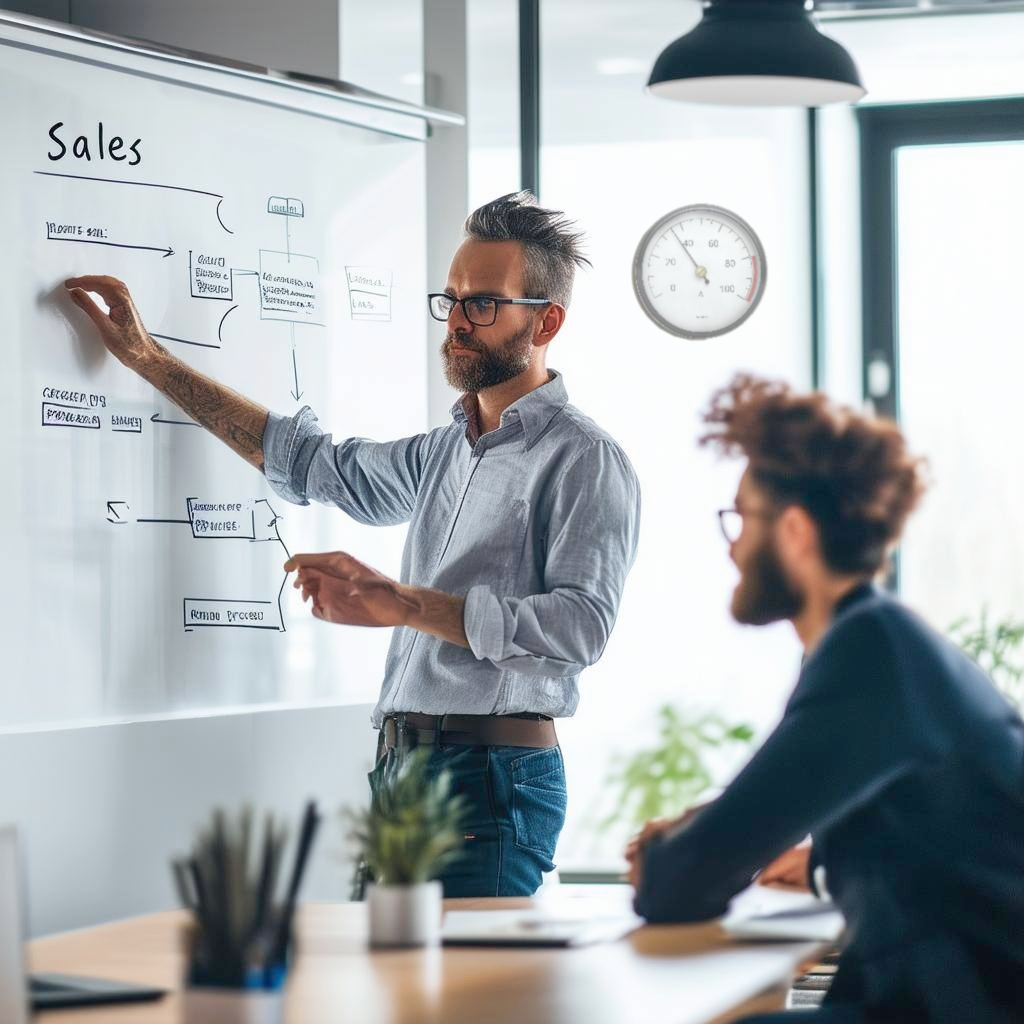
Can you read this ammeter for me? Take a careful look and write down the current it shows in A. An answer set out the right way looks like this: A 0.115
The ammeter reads A 35
